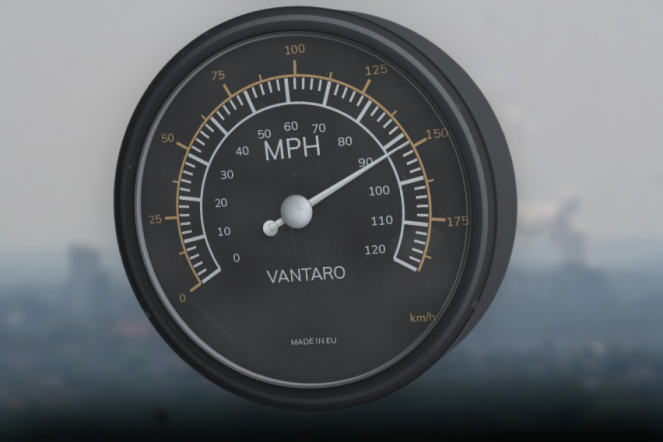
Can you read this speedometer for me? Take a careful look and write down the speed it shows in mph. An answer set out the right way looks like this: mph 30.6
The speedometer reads mph 92
